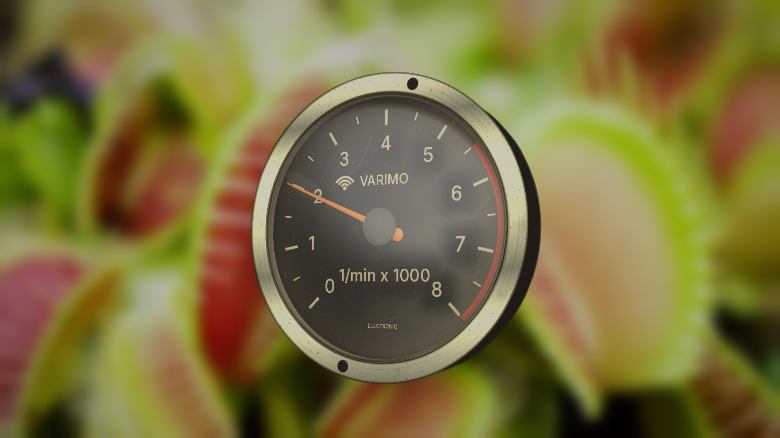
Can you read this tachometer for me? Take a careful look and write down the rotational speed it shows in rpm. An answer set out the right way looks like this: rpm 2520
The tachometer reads rpm 2000
